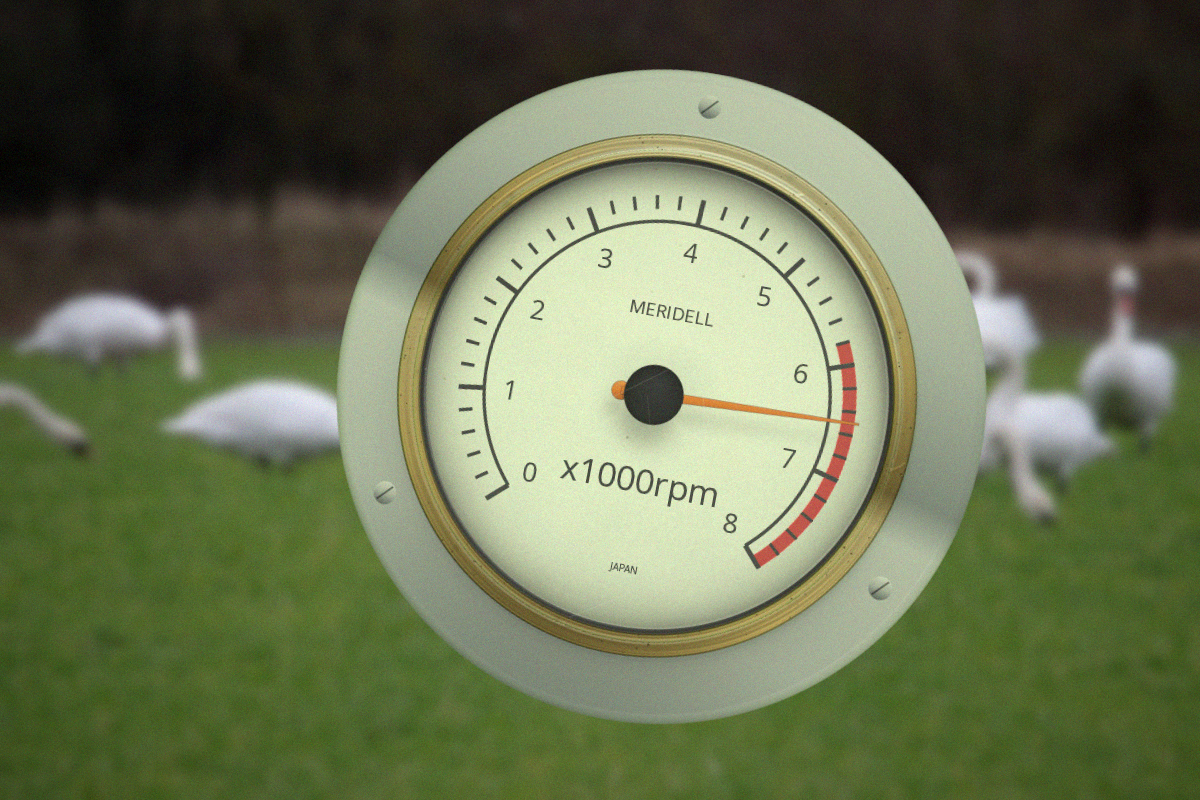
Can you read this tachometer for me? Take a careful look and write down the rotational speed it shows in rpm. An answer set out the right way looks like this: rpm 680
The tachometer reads rpm 6500
